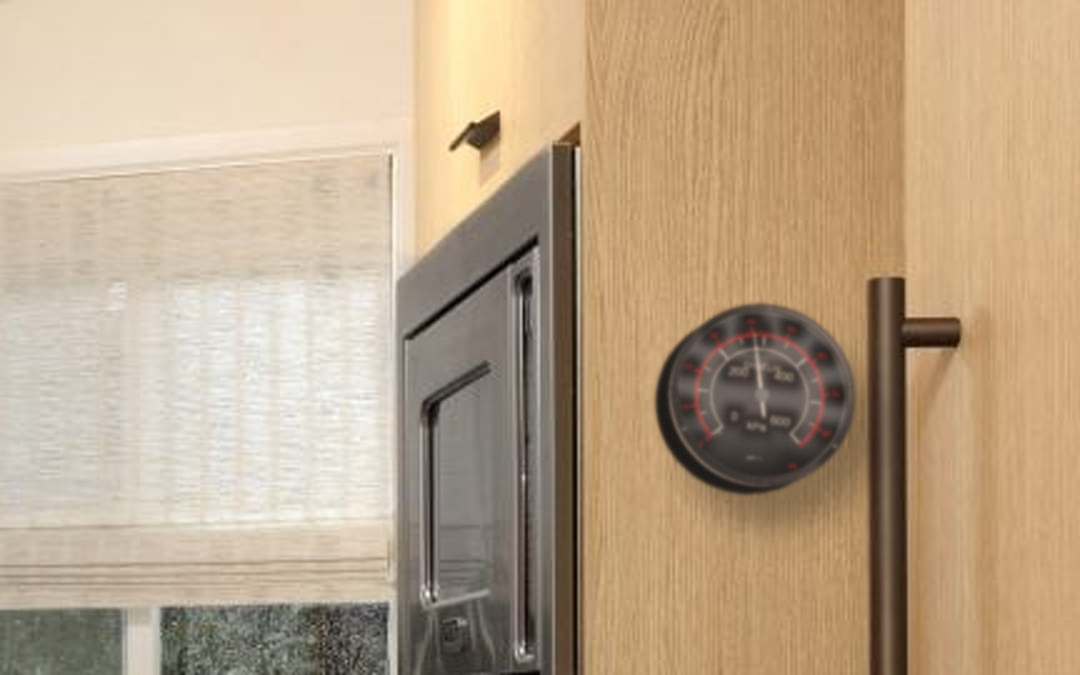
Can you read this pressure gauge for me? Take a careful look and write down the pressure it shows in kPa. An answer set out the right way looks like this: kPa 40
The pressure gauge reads kPa 275
